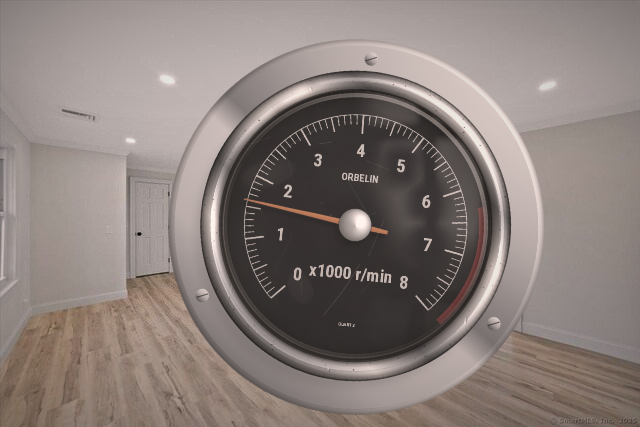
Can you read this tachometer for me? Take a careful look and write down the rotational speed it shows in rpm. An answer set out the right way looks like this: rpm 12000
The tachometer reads rpm 1600
